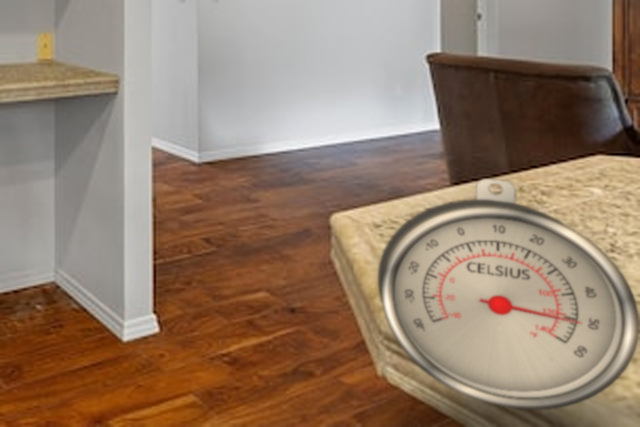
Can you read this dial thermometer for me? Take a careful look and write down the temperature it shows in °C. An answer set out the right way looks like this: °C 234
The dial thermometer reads °C 50
